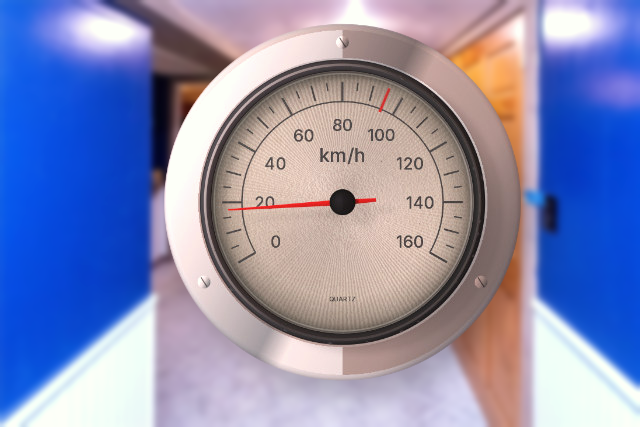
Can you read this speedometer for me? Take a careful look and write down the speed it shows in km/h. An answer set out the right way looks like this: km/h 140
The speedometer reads km/h 17.5
